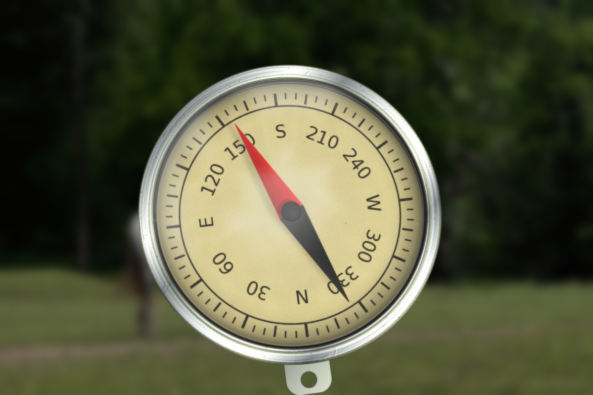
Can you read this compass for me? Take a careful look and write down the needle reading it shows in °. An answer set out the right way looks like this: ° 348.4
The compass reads ° 155
